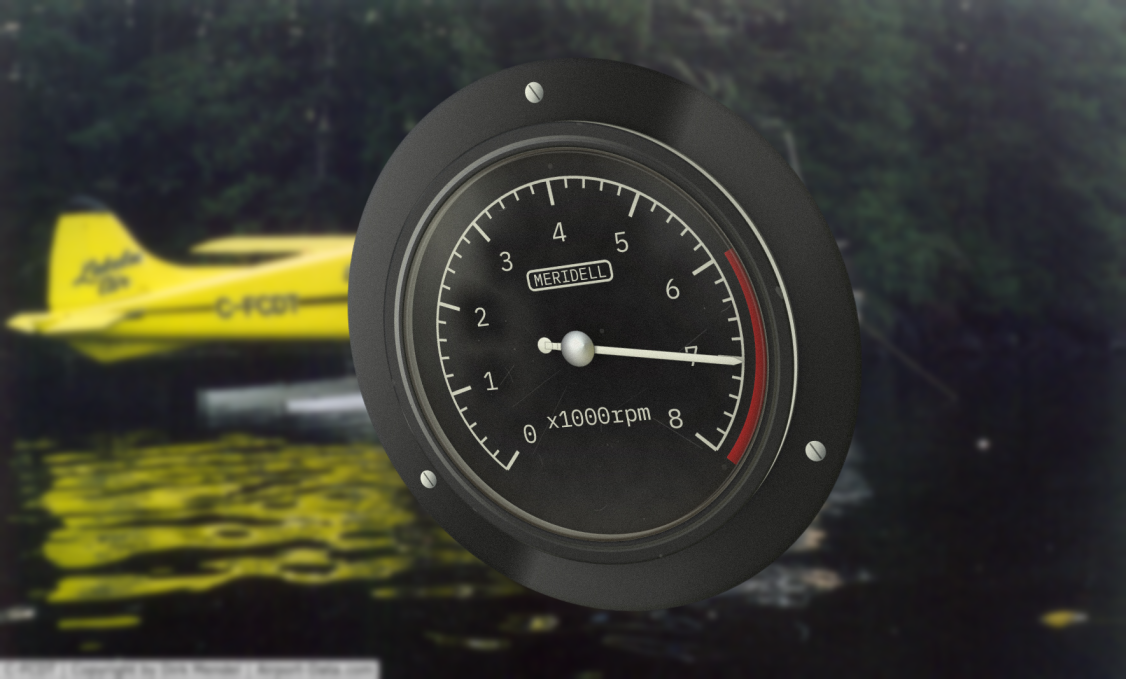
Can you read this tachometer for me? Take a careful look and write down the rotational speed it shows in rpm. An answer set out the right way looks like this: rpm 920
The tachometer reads rpm 7000
